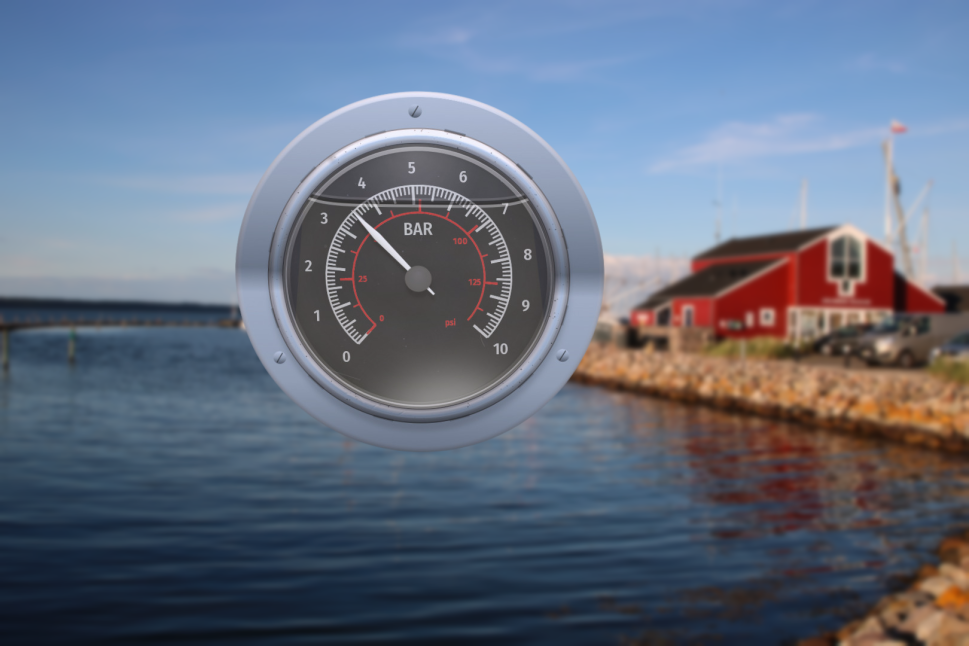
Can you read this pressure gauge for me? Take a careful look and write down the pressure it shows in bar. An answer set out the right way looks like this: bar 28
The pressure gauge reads bar 3.5
